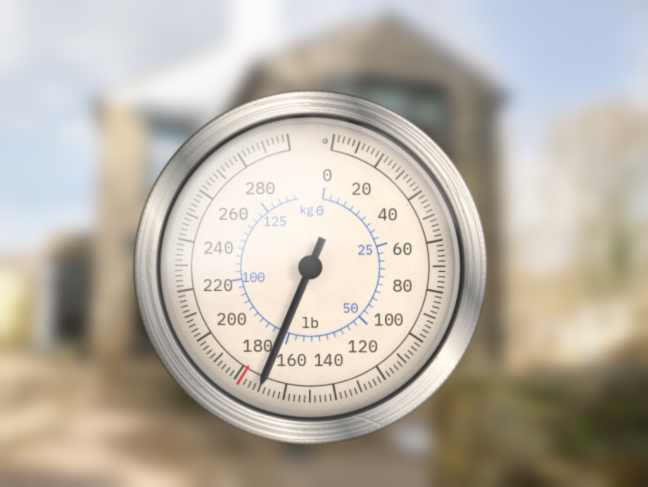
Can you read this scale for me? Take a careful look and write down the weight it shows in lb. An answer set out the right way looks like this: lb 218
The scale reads lb 170
